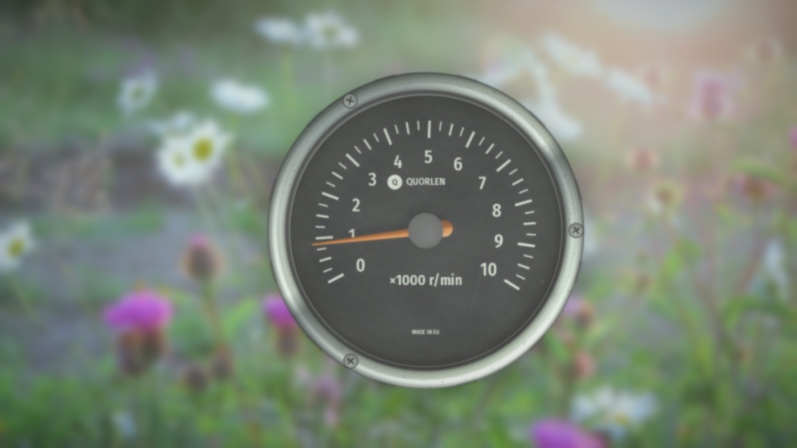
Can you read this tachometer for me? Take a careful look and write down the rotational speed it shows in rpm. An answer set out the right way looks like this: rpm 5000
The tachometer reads rpm 875
